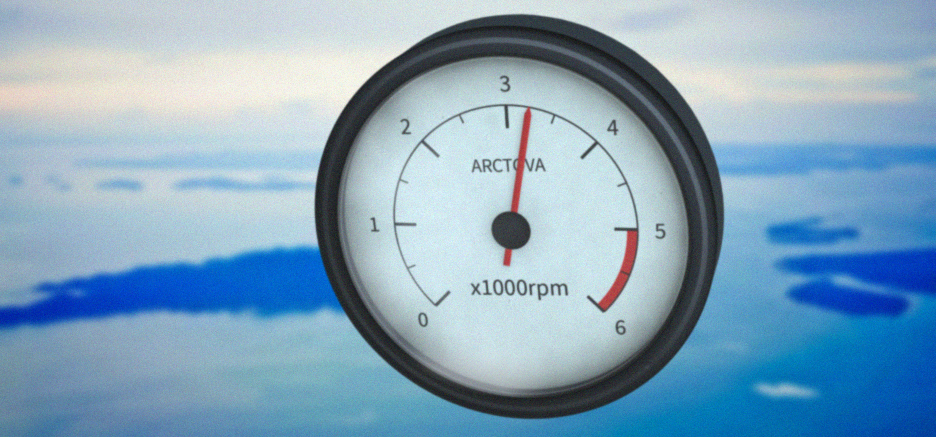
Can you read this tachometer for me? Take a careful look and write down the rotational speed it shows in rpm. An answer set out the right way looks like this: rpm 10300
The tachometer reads rpm 3250
